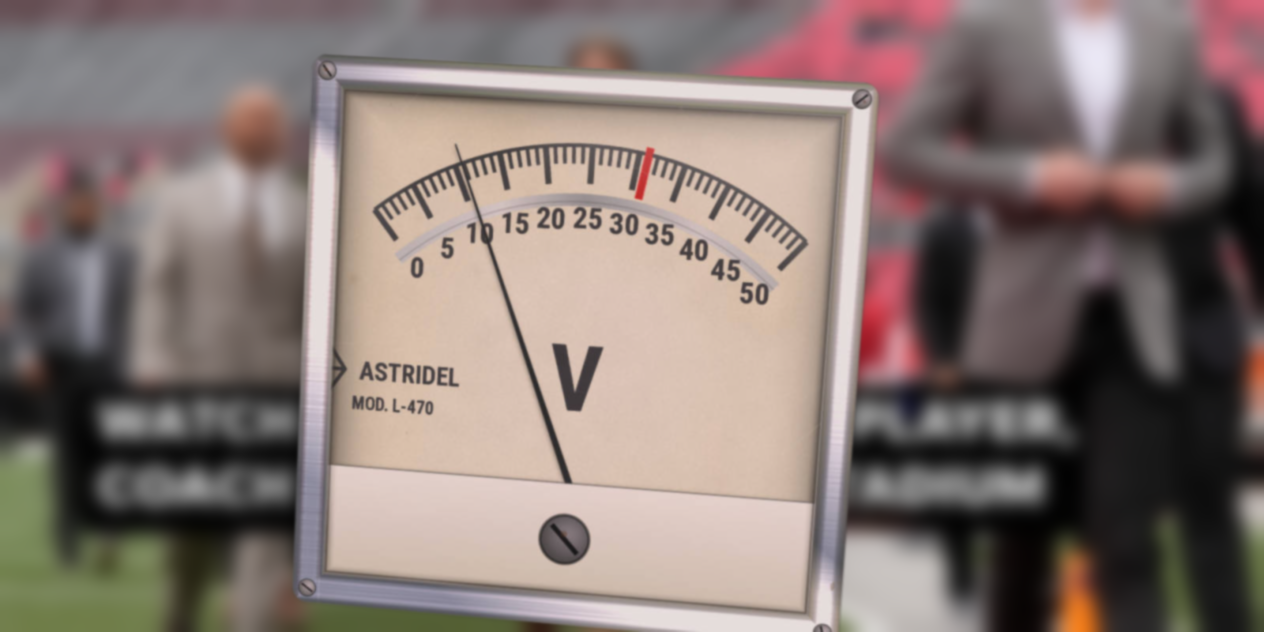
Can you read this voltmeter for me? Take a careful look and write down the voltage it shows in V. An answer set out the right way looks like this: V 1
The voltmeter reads V 11
